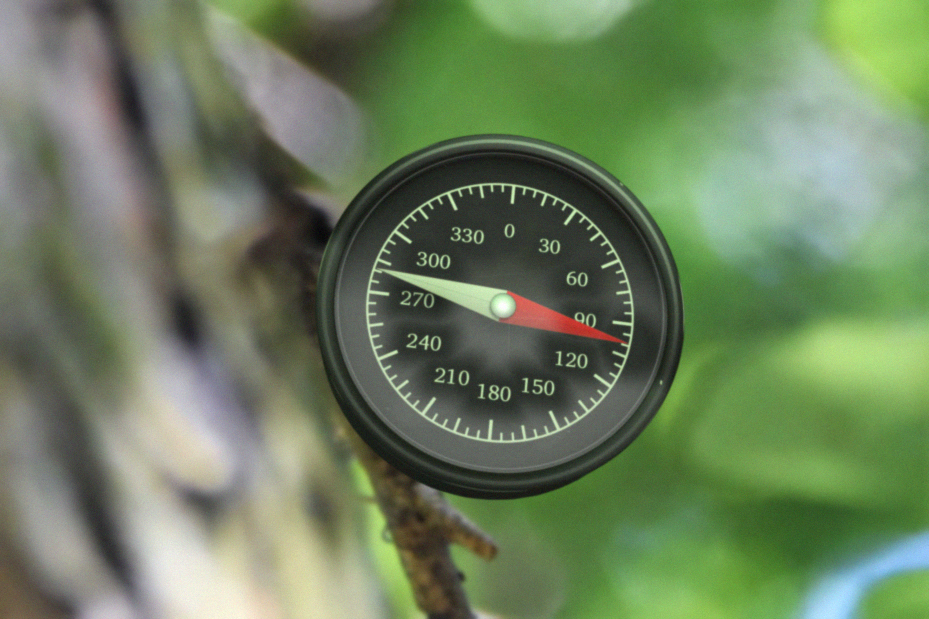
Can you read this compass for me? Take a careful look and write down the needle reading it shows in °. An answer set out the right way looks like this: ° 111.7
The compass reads ° 100
